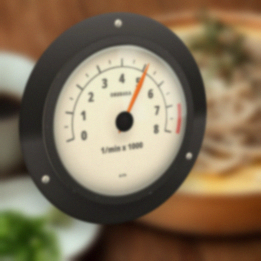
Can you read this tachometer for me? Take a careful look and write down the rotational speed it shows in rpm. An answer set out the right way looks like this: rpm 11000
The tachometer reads rpm 5000
